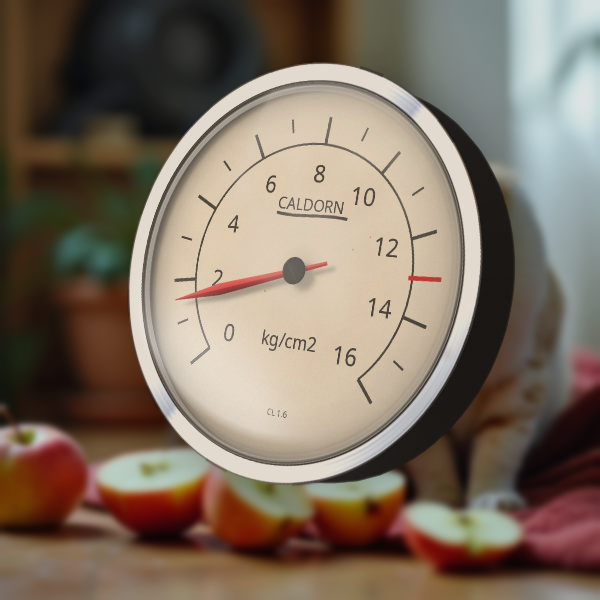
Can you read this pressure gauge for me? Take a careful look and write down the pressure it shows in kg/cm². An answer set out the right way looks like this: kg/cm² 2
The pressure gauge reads kg/cm² 1.5
